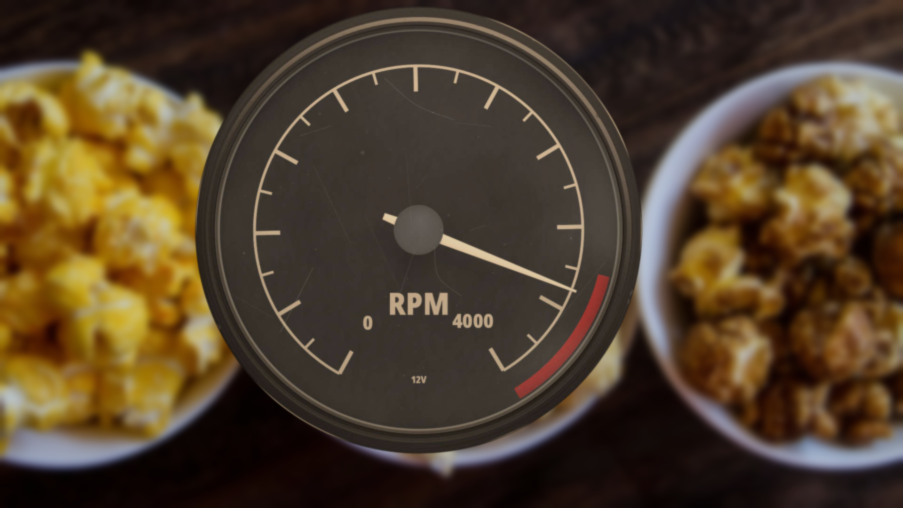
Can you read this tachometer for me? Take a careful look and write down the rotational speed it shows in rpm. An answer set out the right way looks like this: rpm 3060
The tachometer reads rpm 3500
